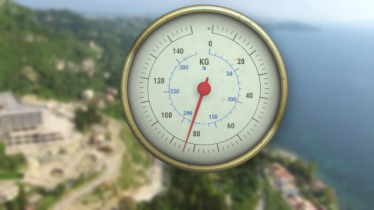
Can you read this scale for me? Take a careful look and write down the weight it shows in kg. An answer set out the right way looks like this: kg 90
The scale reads kg 84
